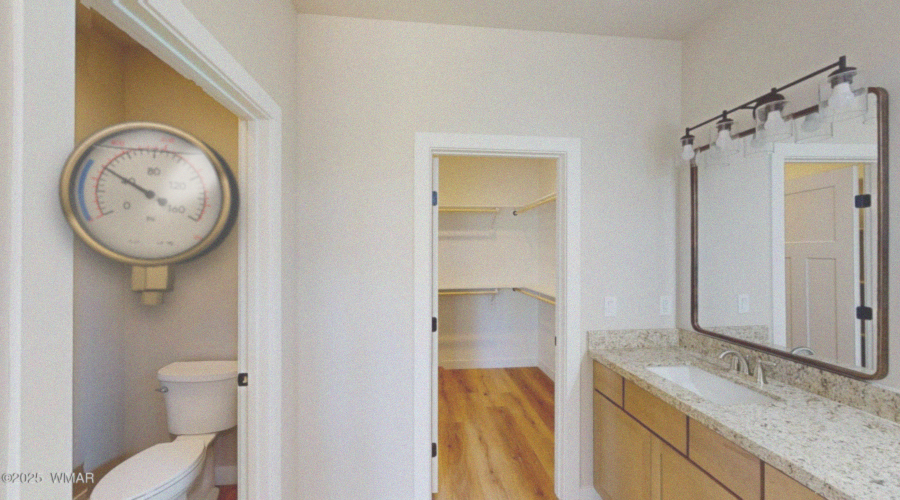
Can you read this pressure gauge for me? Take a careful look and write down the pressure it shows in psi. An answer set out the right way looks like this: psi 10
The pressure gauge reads psi 40
